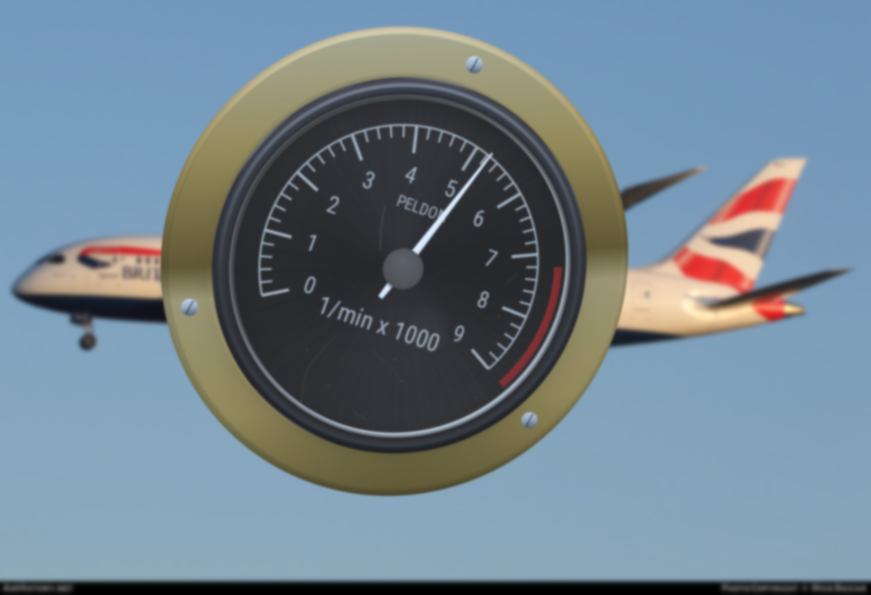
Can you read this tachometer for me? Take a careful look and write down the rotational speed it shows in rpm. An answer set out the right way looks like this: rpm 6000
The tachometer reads rpm 5200
